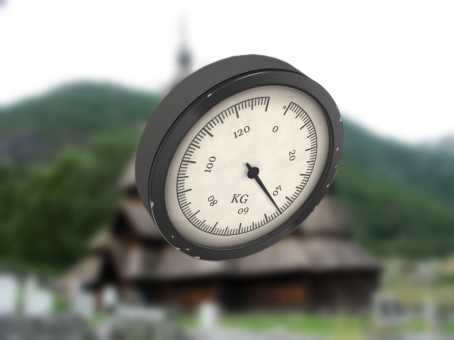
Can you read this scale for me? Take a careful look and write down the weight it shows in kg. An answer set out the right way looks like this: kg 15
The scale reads kg 45
